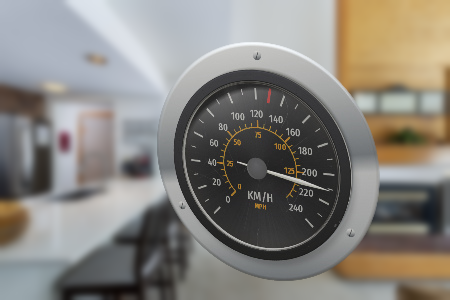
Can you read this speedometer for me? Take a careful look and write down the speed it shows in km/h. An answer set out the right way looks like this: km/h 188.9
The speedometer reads km/h 210
